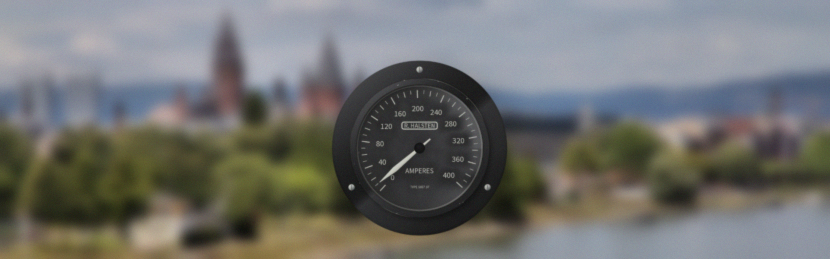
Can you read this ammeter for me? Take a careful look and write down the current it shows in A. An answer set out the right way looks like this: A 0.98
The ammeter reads A 10
